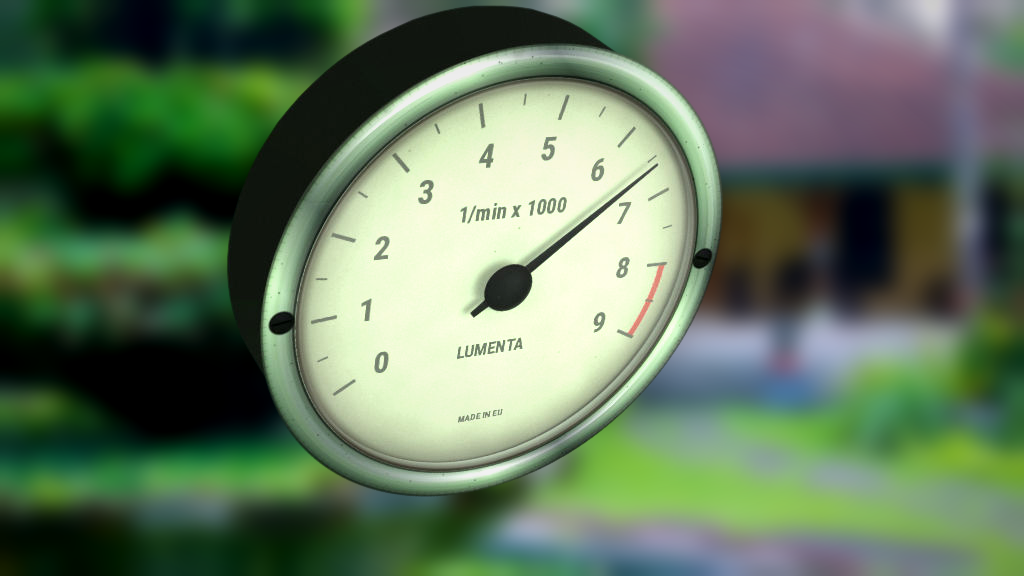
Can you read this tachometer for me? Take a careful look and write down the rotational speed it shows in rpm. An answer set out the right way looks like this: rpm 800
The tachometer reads rpm 6500
